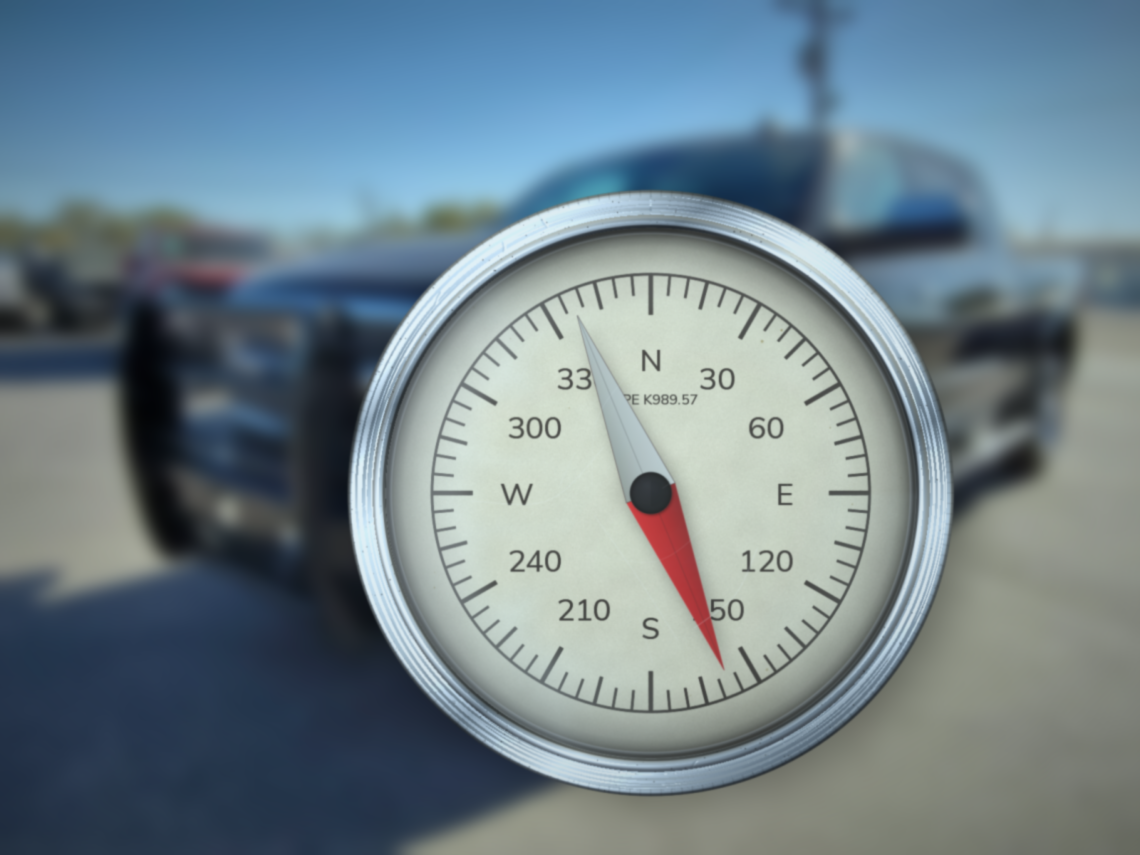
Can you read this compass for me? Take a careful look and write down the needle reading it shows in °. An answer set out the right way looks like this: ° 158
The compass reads ° 157.5
